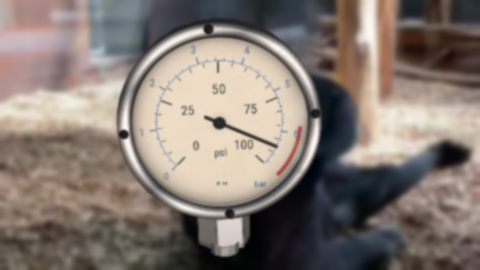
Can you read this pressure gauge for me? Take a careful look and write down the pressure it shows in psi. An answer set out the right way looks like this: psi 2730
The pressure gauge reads psi 92.5
